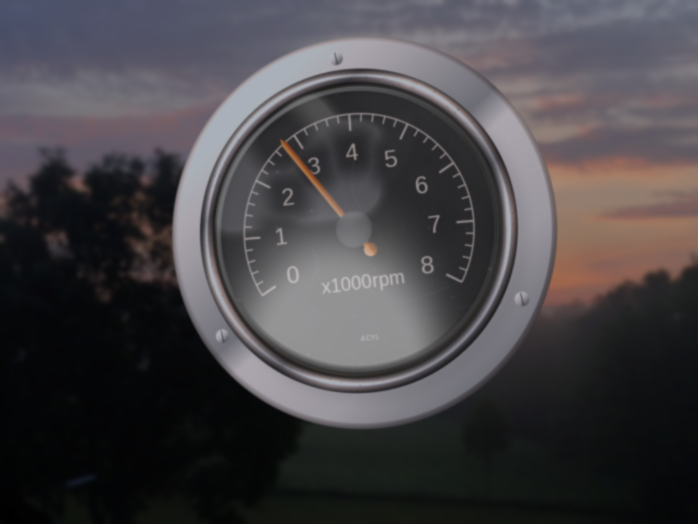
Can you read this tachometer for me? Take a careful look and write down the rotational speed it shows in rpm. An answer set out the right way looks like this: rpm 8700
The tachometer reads rpm 2800
